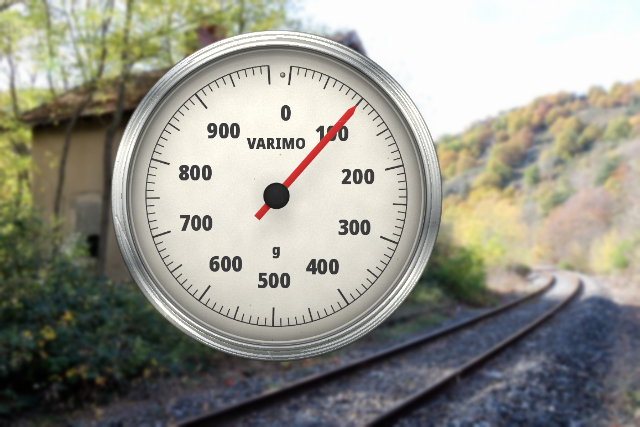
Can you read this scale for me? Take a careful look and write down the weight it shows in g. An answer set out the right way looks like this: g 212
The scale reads g 100
